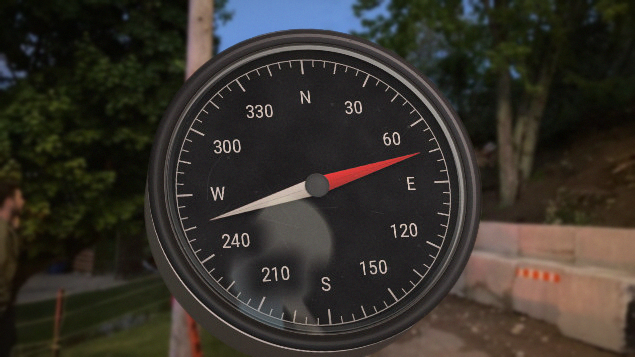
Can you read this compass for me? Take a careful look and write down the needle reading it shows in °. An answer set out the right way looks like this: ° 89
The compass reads ° 75
